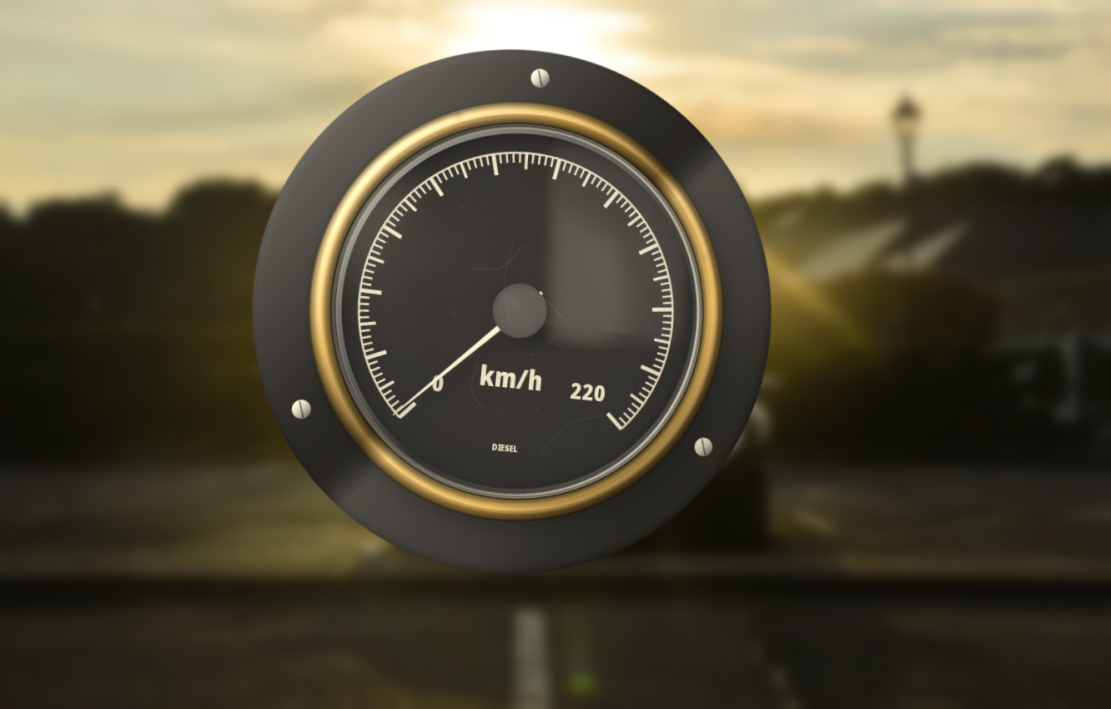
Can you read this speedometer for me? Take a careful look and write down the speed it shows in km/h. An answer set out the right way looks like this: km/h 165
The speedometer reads km/h 2
